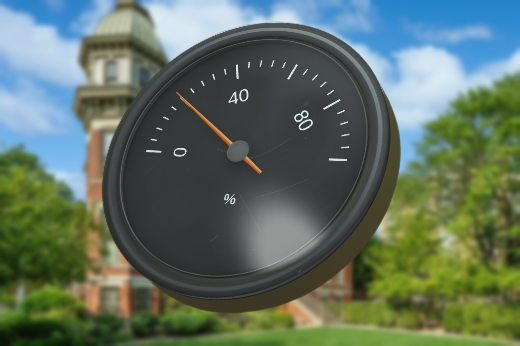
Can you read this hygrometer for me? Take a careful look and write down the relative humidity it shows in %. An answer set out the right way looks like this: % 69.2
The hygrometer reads % 20
